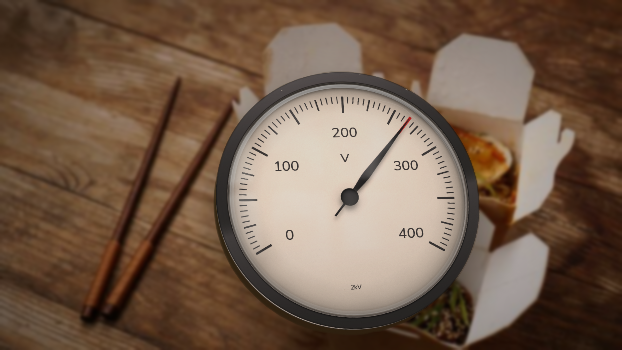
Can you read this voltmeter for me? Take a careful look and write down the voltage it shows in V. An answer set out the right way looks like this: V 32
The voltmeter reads V 265
